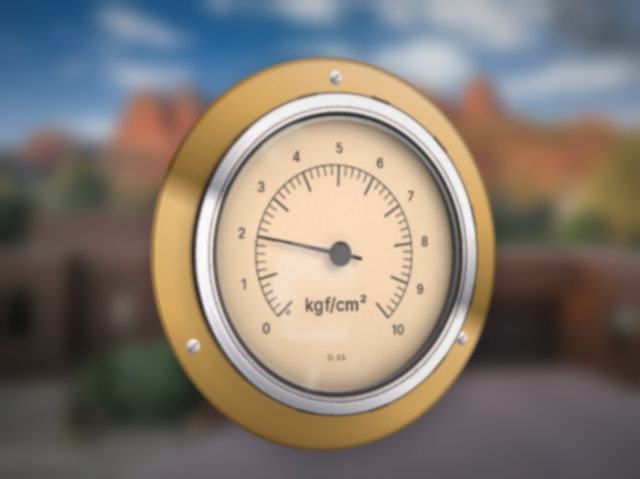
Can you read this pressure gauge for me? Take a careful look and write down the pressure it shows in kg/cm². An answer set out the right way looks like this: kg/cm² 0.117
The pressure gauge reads kg/cm² 2
